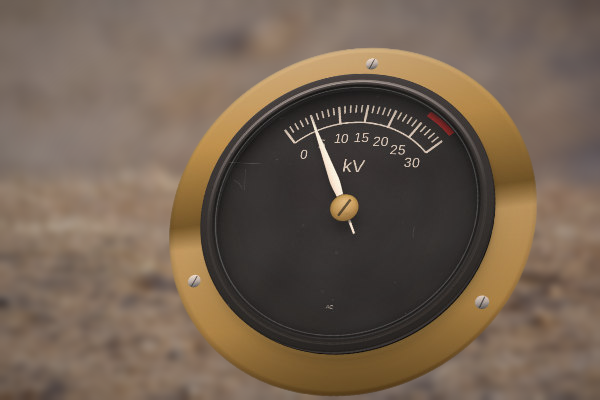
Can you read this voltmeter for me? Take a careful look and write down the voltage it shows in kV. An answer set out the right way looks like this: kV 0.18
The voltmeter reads kV 5
